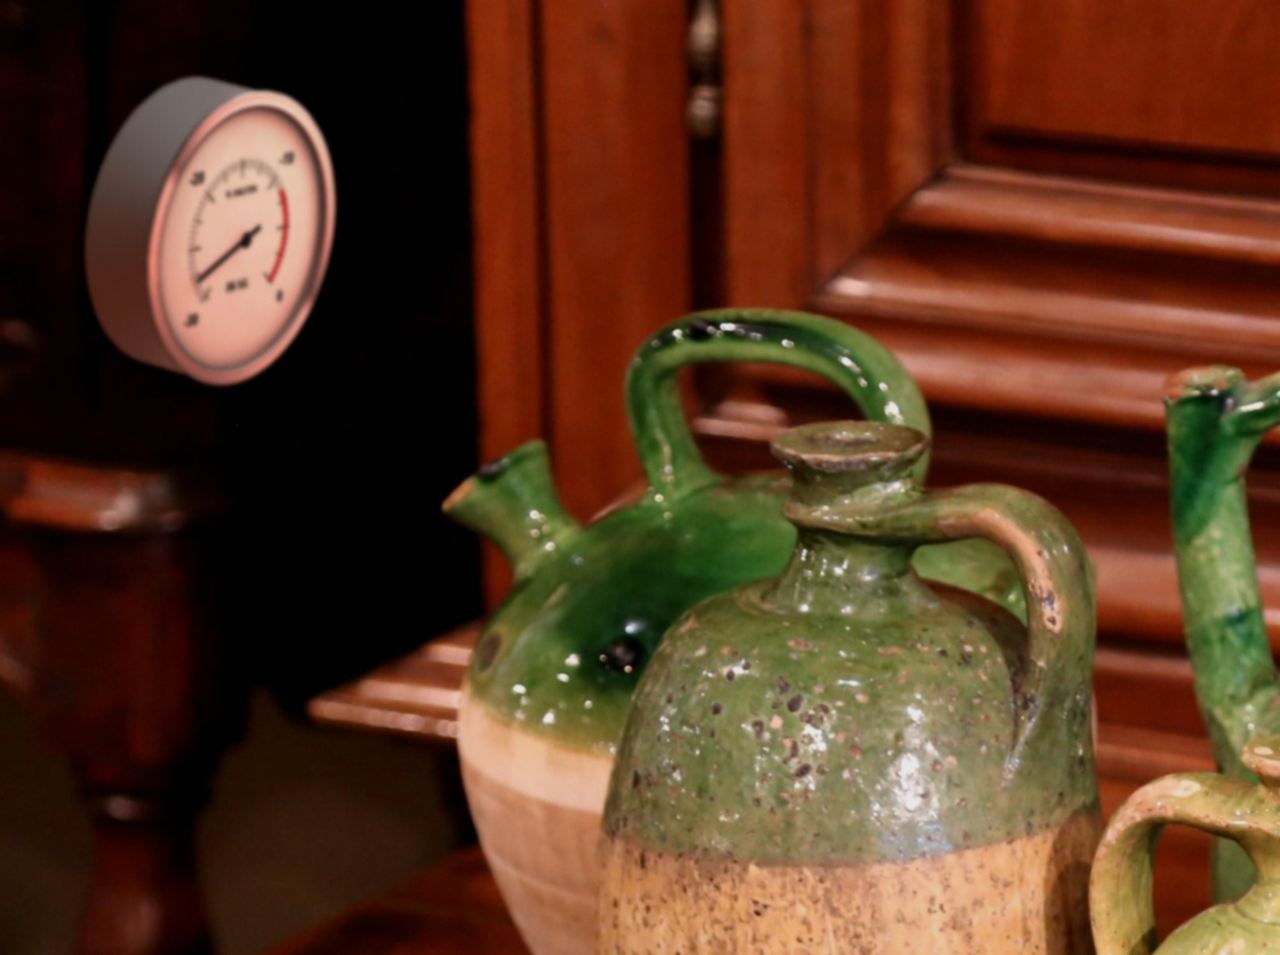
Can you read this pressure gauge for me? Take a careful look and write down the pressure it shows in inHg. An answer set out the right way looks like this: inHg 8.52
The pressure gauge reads inHg -27.5
